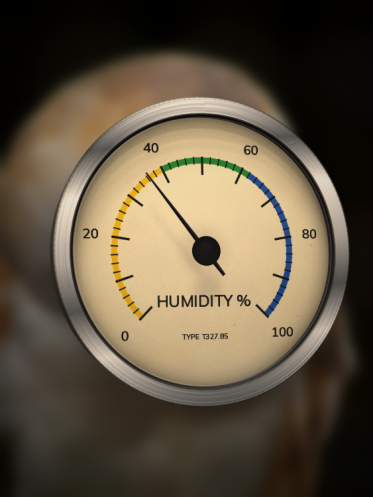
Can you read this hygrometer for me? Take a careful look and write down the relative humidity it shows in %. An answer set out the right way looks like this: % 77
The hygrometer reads % 36
